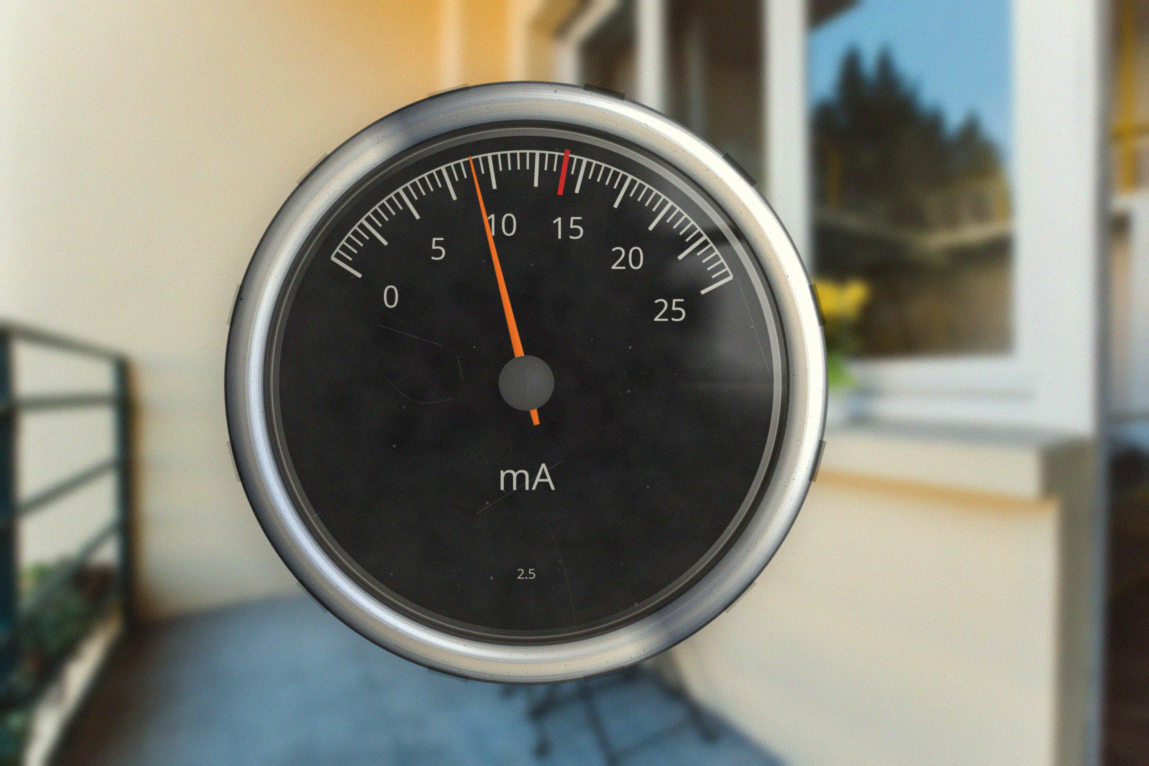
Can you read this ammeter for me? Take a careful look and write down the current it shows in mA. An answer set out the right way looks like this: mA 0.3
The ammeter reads mA 9
